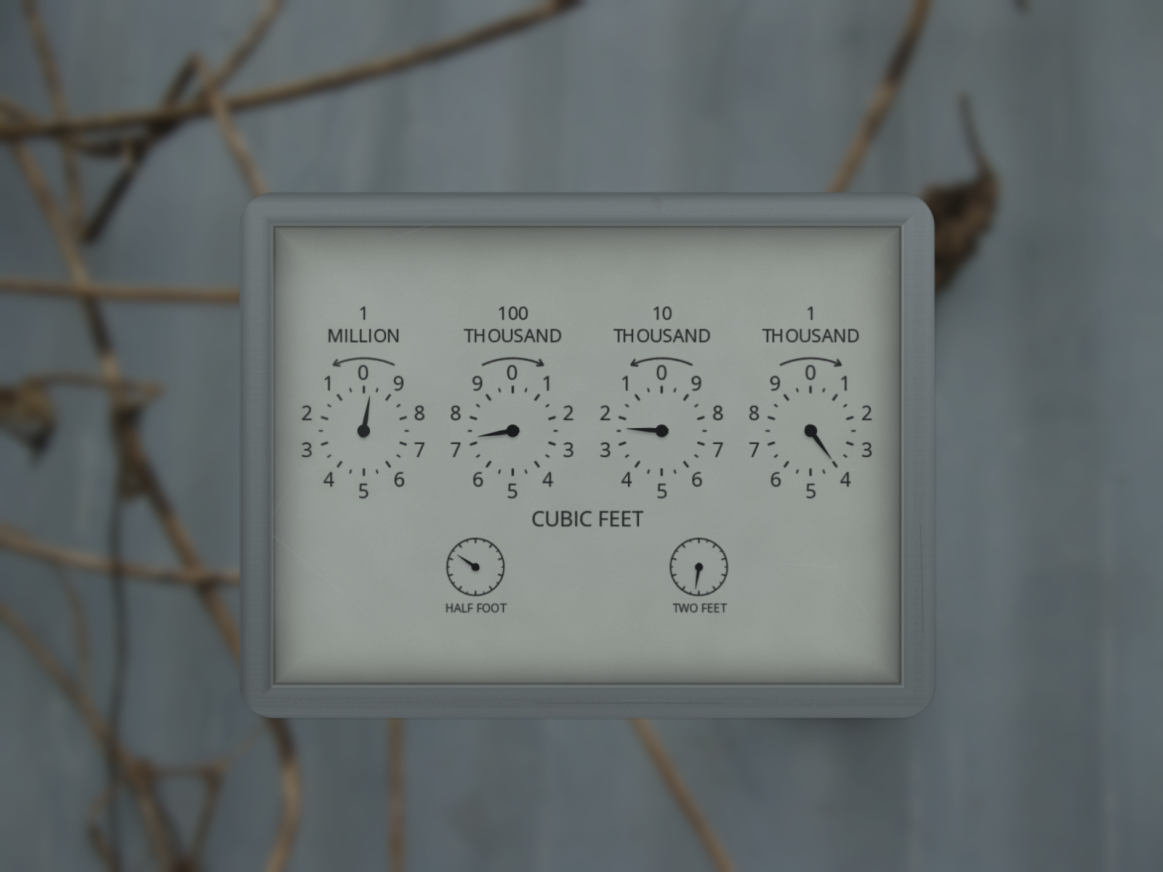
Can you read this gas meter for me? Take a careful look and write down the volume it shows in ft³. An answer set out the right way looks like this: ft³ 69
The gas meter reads ft³ 972400
